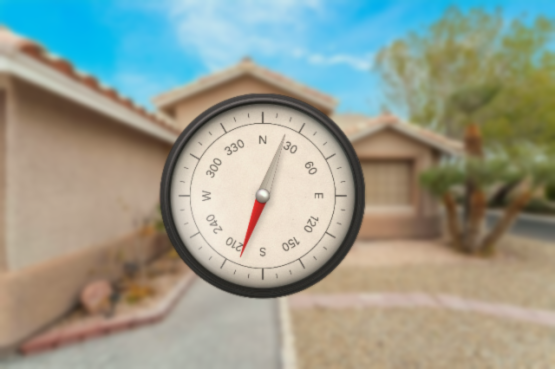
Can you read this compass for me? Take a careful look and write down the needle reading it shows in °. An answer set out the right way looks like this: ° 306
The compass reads ° 200
